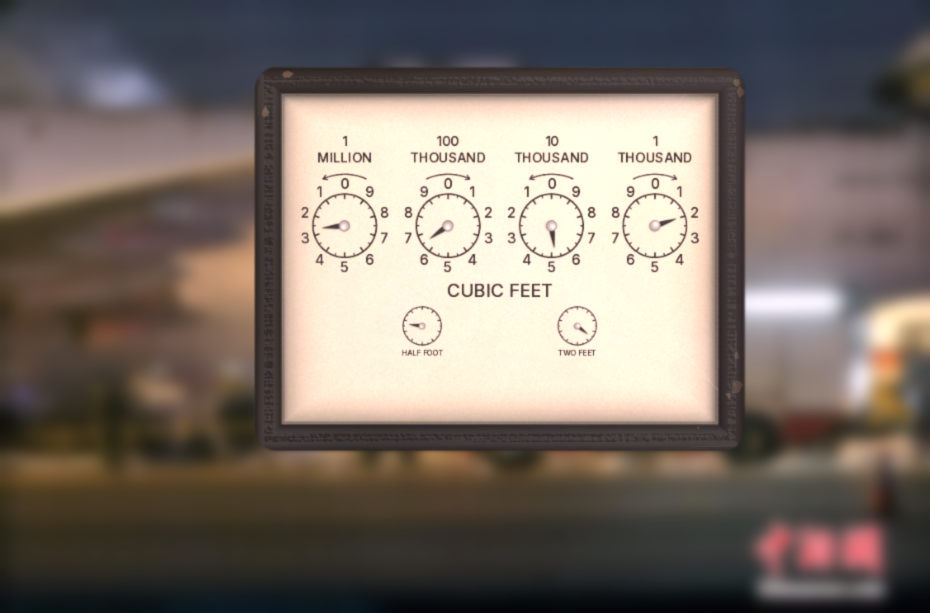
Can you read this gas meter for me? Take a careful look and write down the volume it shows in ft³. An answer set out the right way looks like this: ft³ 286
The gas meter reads ft³ 265200
